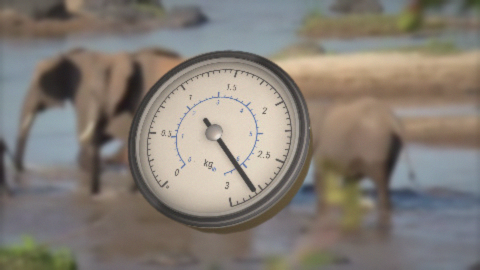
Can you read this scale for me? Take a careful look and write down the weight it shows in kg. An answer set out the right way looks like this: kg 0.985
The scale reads kg 2.8
